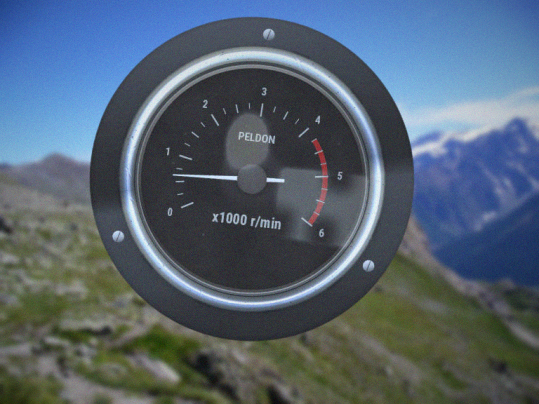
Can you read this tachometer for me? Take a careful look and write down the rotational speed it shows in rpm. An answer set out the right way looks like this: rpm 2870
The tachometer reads rpm 625
